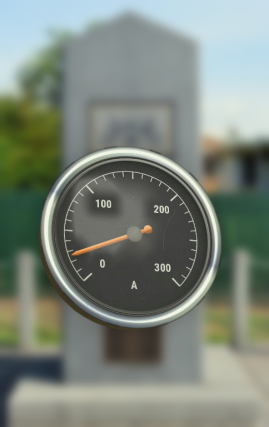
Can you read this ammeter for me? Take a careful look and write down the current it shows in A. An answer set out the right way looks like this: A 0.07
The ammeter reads A 25
